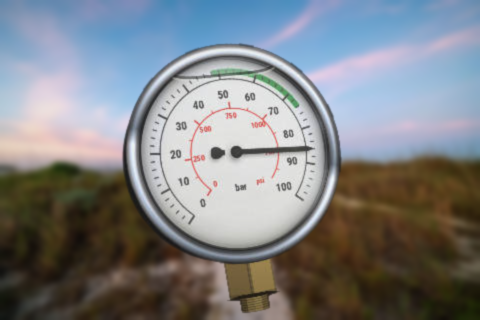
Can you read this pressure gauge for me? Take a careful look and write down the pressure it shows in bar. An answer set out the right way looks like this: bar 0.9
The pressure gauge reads bar 86
